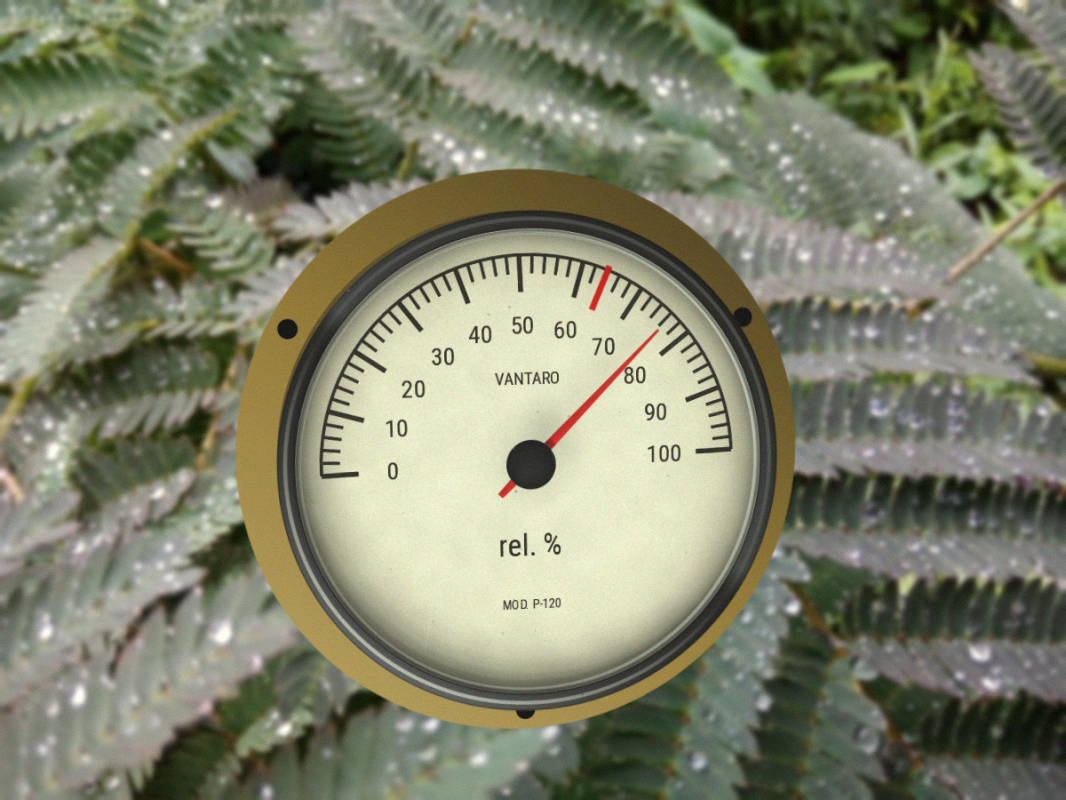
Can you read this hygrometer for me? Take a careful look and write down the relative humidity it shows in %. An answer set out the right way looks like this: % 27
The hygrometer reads % 76
